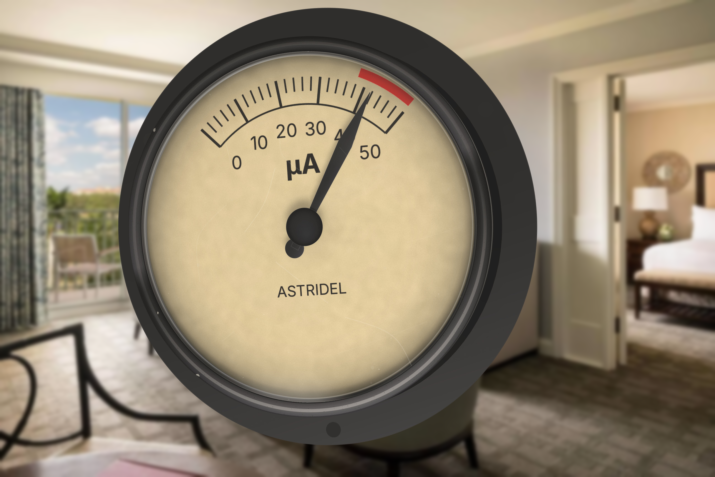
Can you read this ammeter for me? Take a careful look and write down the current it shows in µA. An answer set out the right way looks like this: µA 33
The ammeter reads µA 42
